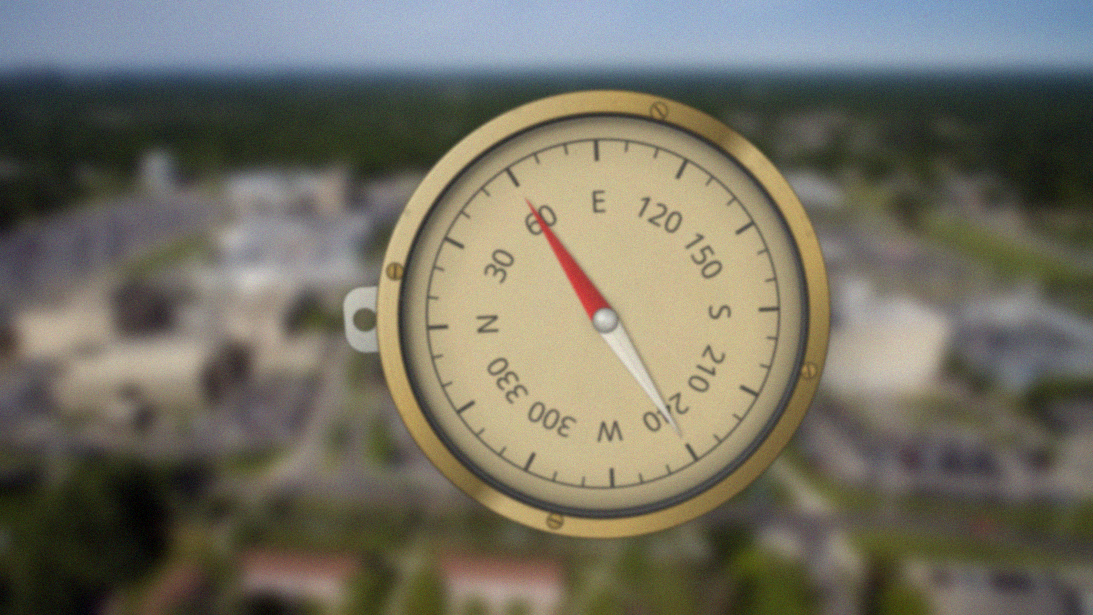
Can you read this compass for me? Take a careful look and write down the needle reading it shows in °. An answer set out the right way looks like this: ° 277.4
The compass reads ° 60
